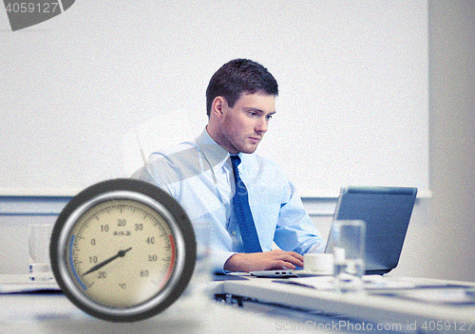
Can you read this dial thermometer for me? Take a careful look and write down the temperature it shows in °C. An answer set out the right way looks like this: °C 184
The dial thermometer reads °C -15
